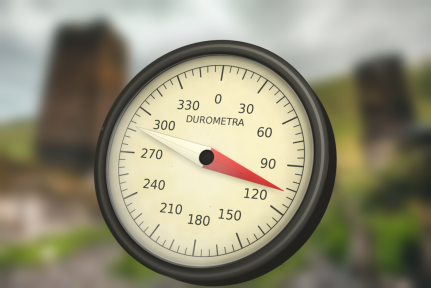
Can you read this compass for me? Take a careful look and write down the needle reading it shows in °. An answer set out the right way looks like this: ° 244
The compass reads ° 107.5
